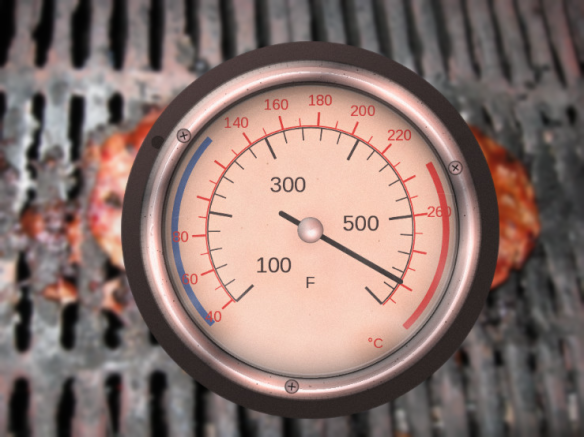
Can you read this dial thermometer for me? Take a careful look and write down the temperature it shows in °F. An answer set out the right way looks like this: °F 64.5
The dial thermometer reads °F 570
